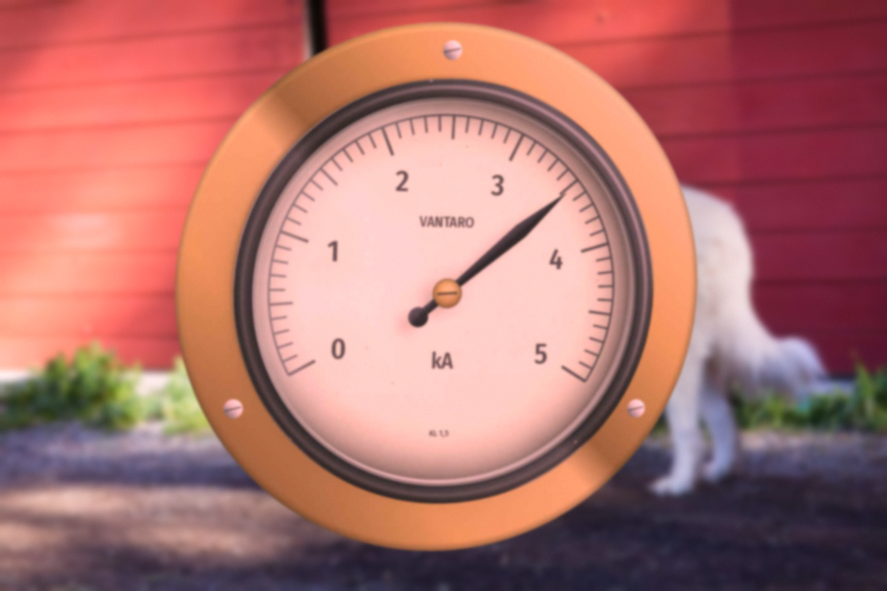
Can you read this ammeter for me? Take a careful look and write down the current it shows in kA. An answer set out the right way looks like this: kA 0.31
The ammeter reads kA 3.5
